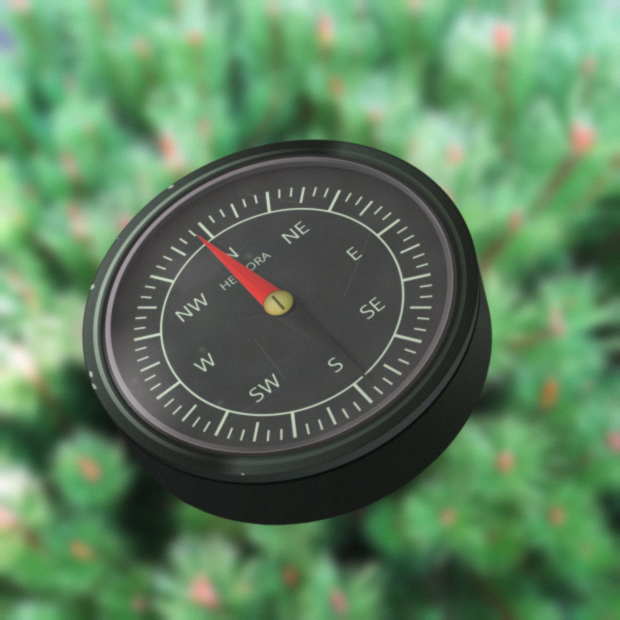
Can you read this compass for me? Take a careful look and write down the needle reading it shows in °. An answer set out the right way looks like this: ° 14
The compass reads ° 355
